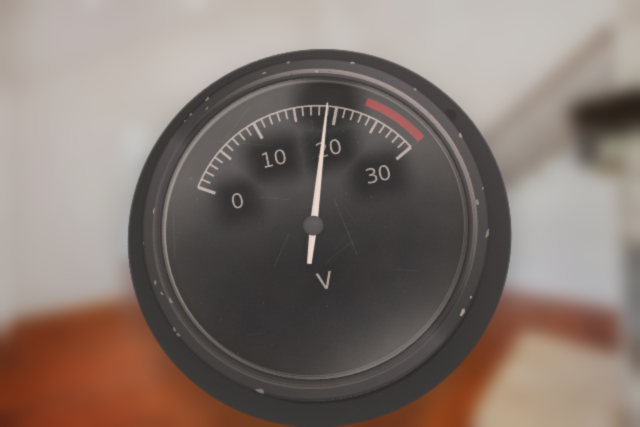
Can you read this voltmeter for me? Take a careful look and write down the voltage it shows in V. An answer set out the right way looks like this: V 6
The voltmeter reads V 19
